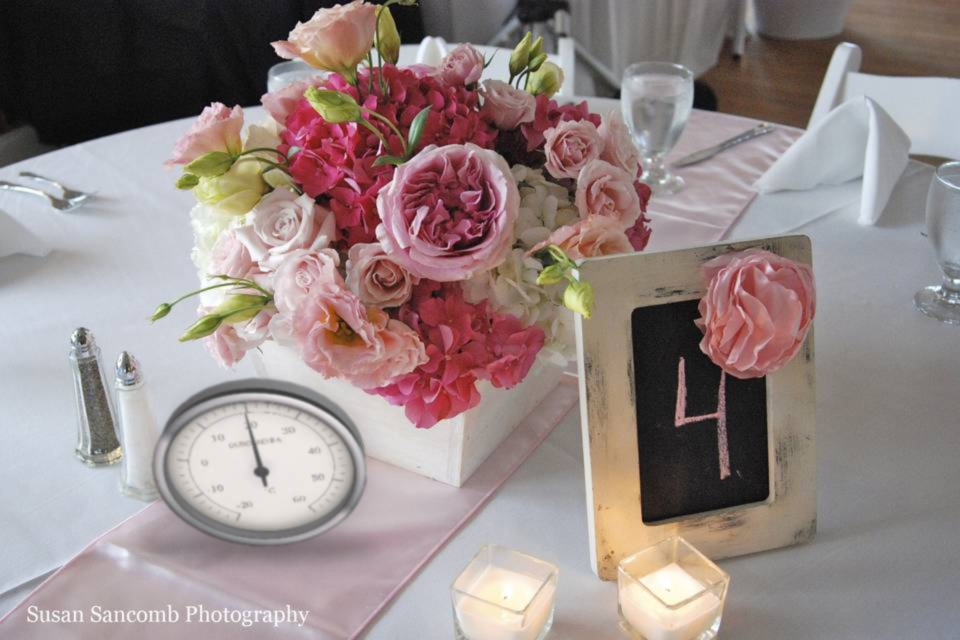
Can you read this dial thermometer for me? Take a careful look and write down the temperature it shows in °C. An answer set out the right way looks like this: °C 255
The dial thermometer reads °C 20
